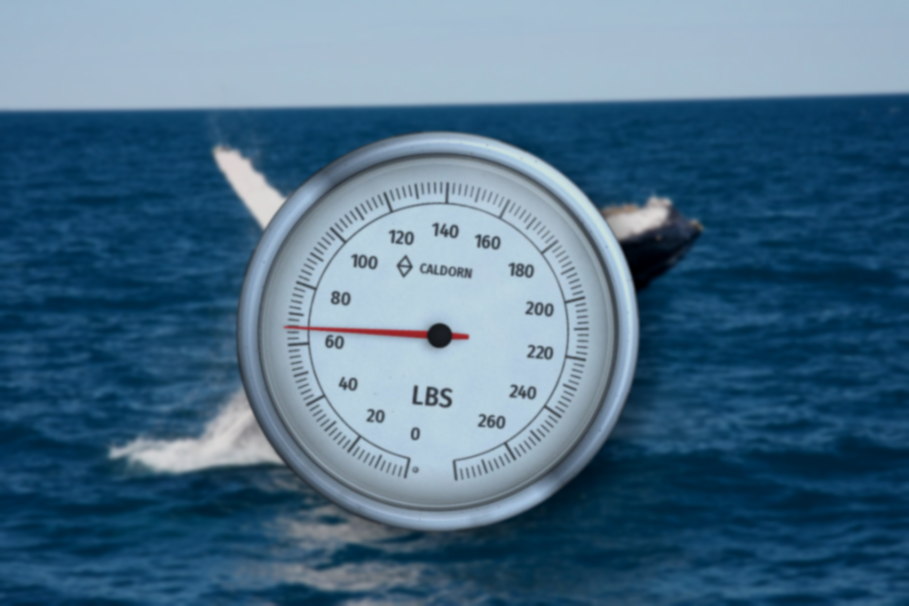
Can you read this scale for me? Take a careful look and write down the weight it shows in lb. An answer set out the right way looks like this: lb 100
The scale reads lb 66
